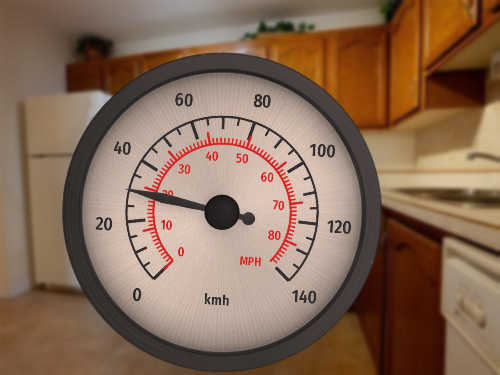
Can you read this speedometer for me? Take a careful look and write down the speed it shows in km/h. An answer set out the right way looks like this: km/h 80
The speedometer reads km/h 30
